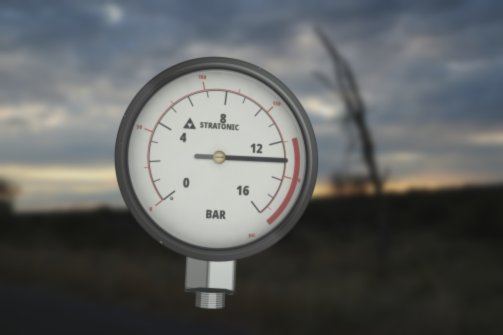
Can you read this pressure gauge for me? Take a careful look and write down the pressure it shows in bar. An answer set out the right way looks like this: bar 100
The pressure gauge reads bar 13
